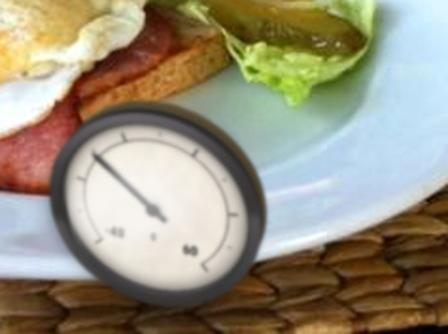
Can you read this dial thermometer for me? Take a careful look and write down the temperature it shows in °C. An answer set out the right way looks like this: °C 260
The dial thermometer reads °C -10
